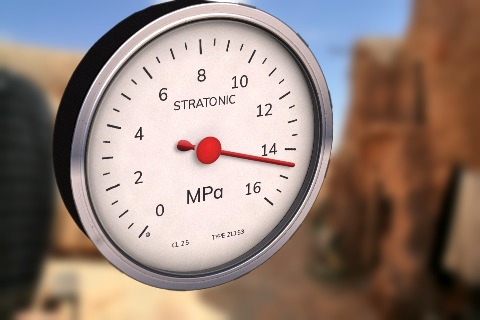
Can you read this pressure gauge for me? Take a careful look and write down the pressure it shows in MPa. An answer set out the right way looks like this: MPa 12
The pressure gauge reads MPa 14.5
